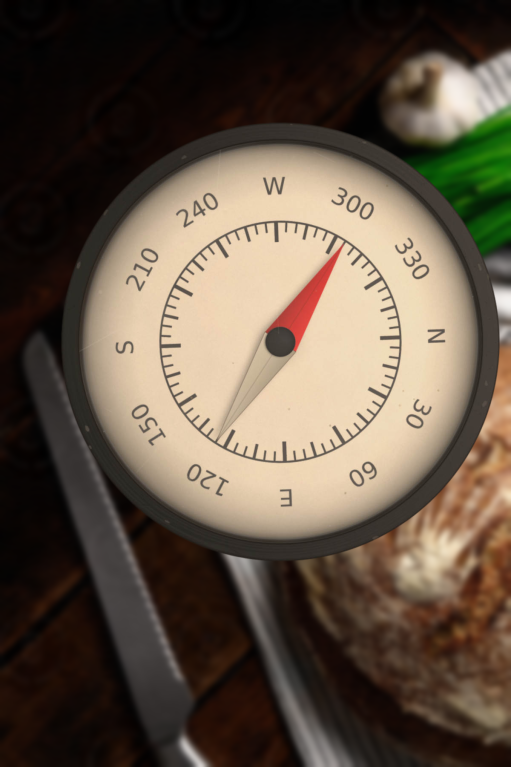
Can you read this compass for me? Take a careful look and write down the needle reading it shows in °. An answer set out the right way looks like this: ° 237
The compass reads ° 305
